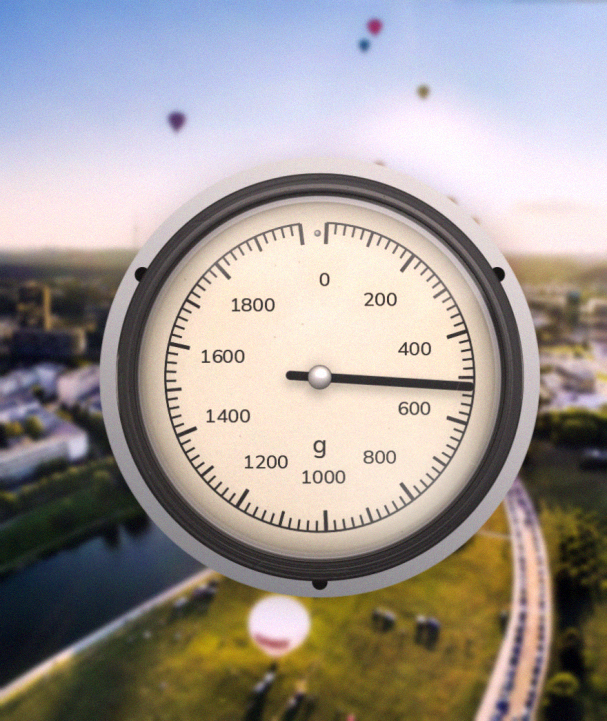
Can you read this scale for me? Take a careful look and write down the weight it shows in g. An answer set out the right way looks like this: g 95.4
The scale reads g 520
